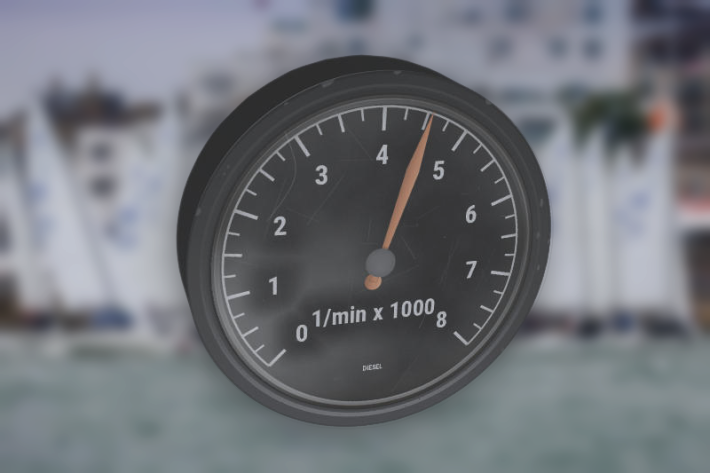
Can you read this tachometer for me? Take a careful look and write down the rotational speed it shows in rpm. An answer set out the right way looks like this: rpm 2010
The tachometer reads rpm 4500
